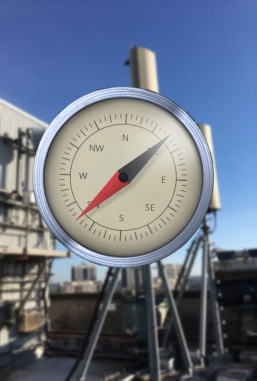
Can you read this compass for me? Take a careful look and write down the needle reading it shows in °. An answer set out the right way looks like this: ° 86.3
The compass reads ° 225
